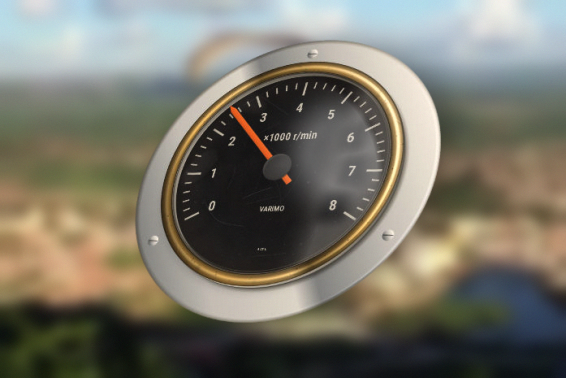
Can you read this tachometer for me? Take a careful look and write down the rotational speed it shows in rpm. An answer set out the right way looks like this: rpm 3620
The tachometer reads rpm 2500
